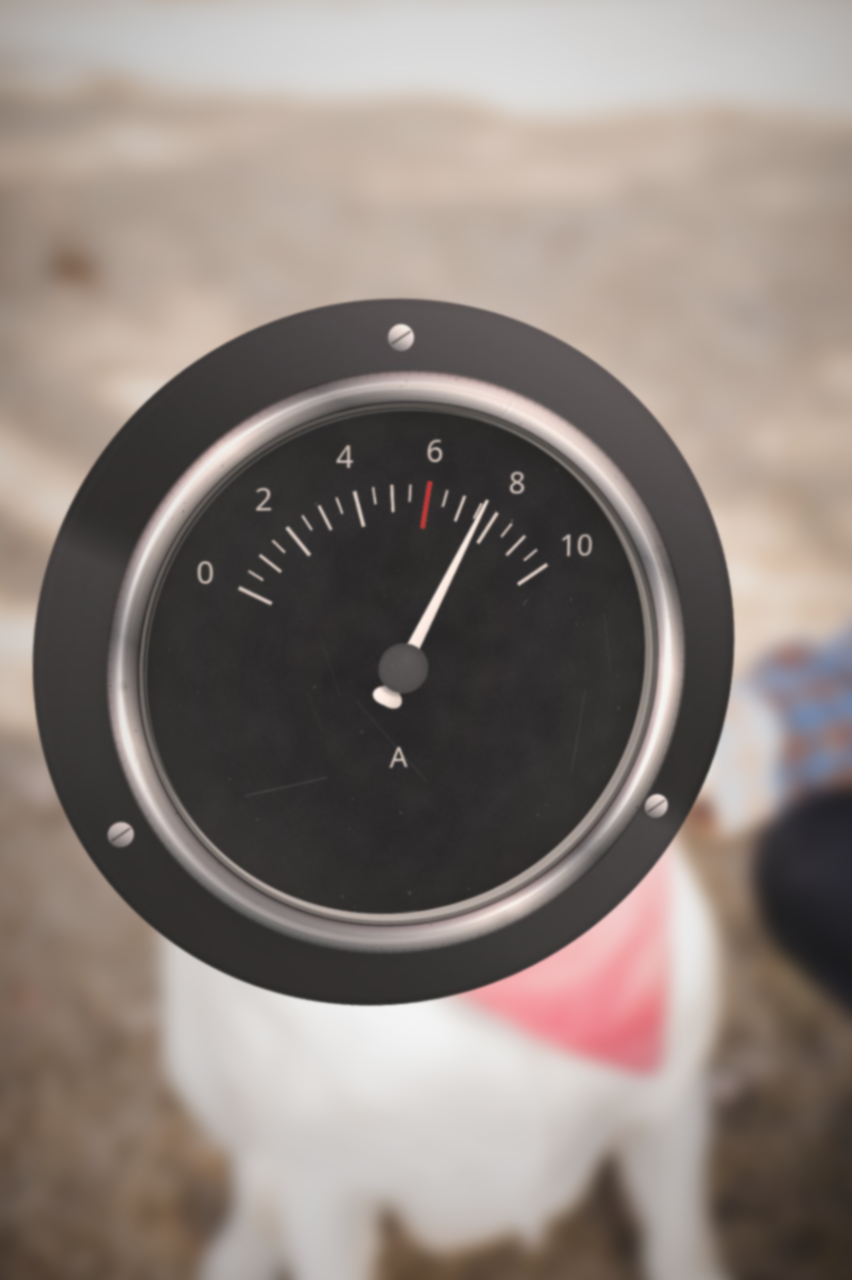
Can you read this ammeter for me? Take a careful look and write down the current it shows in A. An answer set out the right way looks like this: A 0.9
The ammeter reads A 7.5
